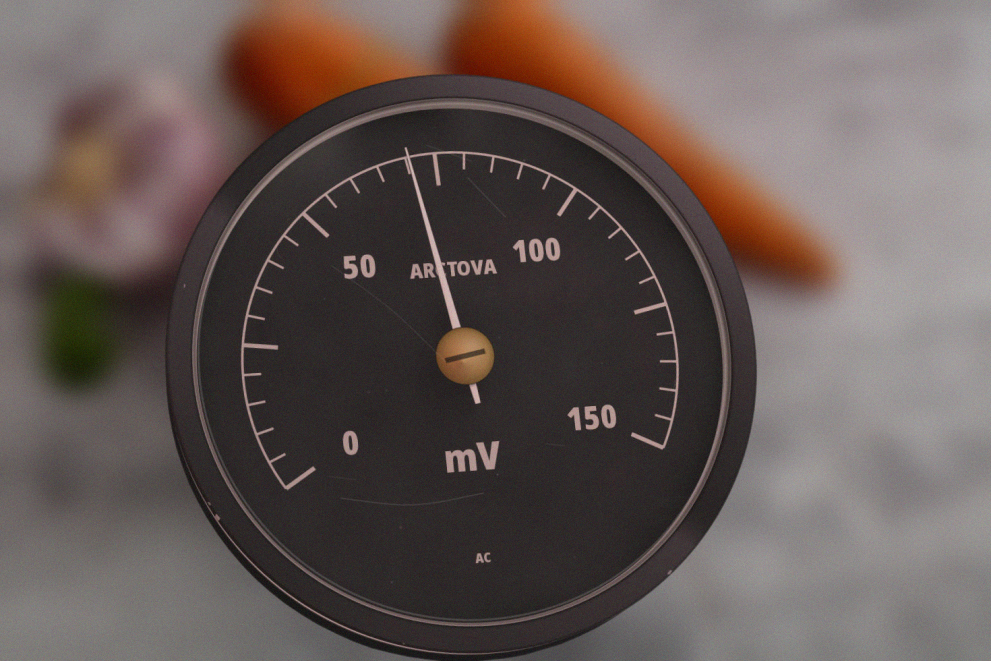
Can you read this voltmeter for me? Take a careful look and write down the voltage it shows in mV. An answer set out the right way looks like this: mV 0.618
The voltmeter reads mV 70
